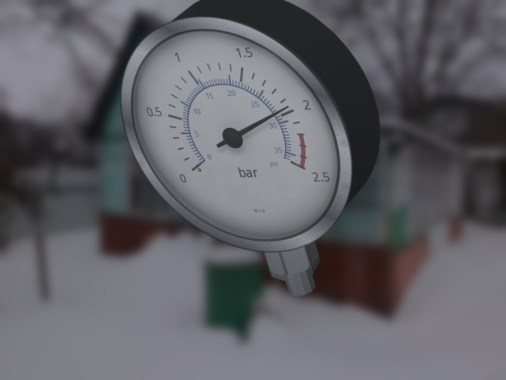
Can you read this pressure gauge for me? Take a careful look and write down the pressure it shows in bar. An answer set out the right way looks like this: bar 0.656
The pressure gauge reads bar 1.95
